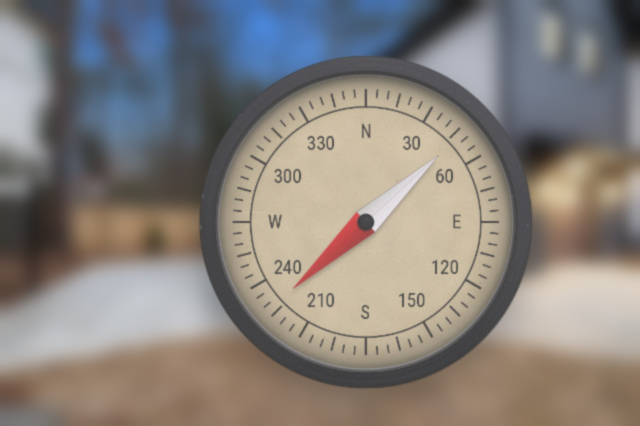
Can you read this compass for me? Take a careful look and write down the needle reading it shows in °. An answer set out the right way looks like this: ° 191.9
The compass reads ° 227.5
